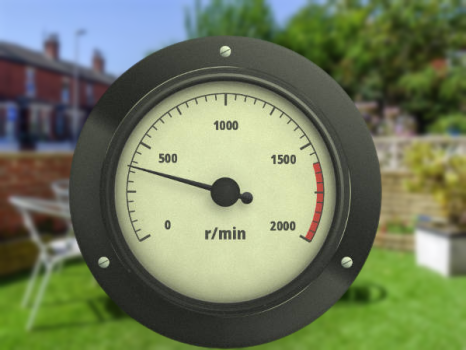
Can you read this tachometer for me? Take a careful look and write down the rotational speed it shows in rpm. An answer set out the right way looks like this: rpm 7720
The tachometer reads rpm 375
